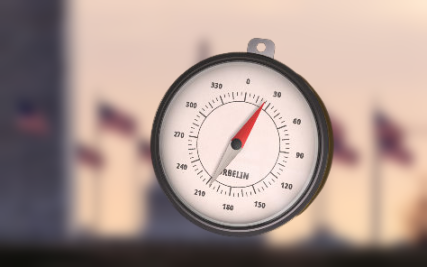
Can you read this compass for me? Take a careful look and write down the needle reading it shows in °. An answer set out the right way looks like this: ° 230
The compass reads ° 25
